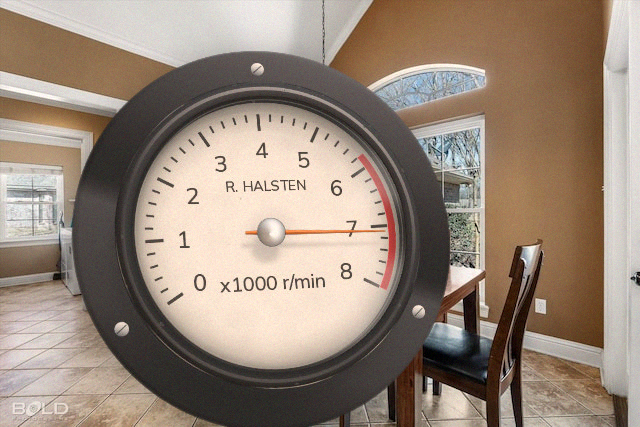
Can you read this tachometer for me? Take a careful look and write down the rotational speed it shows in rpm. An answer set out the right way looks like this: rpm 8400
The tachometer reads rpm 7100
